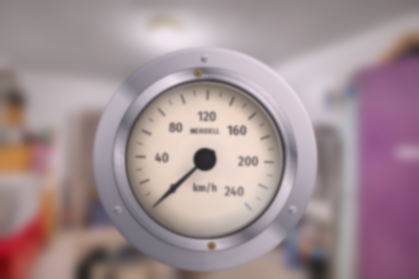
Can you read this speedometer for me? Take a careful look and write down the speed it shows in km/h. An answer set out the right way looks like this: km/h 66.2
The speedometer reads km/h 0
